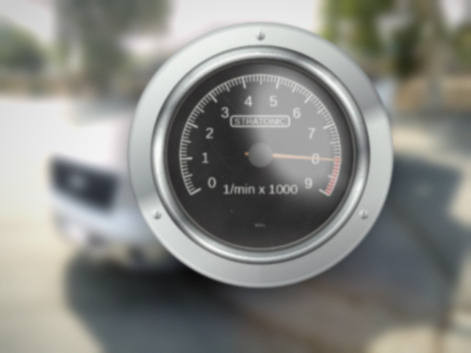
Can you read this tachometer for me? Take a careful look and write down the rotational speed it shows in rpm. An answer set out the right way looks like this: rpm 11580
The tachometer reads rpm 8000
